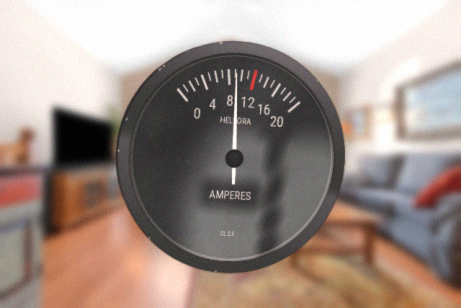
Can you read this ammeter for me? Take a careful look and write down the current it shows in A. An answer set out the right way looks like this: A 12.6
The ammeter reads A 9
